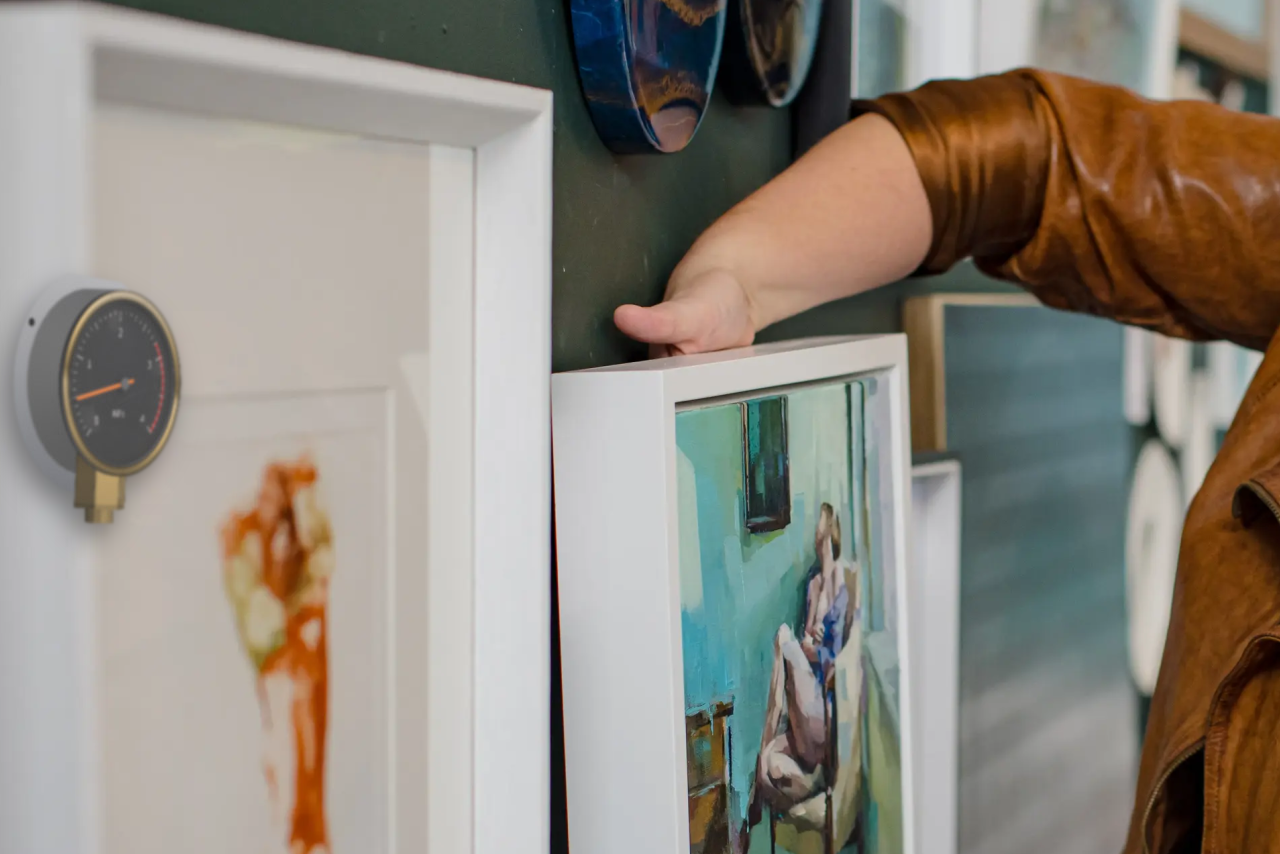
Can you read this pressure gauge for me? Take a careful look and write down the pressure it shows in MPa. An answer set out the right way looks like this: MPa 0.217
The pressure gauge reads MPa 0.5
